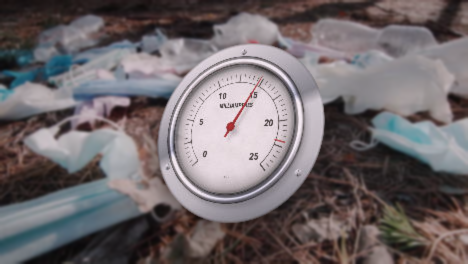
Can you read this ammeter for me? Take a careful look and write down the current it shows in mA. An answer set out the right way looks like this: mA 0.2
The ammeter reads mA 15
